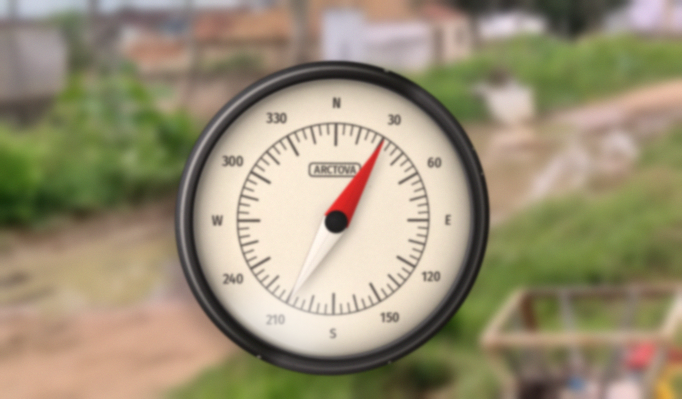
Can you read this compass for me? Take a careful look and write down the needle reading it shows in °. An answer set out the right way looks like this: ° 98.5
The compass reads ° 30
